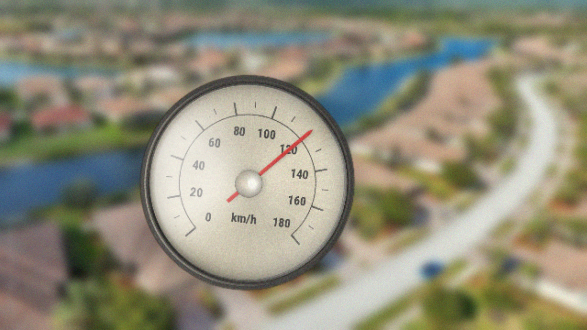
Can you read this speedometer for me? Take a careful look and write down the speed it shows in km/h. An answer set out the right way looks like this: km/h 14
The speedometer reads km/h 120
